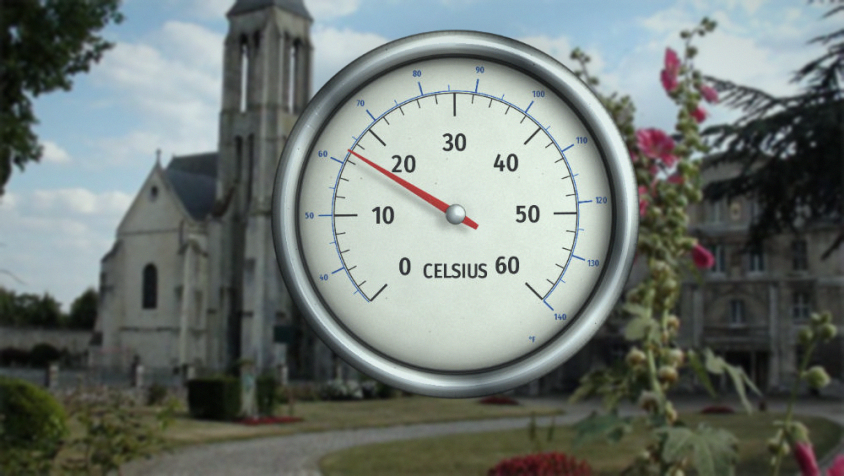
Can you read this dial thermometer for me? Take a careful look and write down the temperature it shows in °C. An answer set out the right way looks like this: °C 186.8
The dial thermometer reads °C 17
